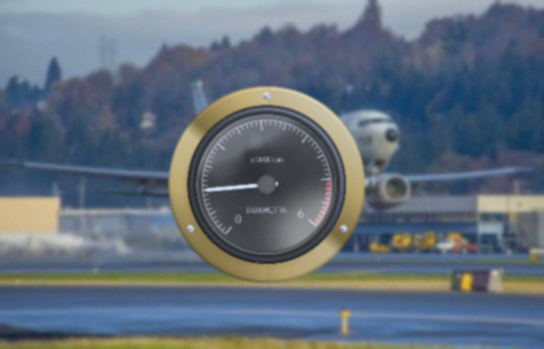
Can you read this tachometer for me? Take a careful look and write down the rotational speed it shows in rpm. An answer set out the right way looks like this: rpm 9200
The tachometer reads rpm 1000
